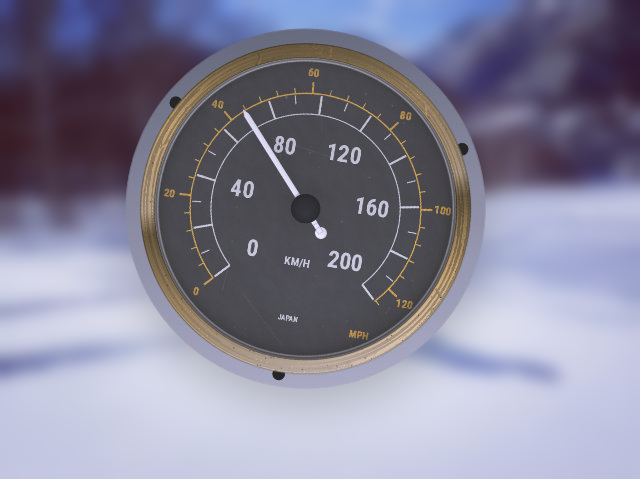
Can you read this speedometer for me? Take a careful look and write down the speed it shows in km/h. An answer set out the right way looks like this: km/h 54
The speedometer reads km/h 70
